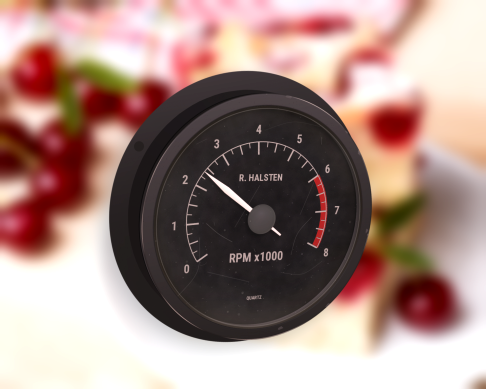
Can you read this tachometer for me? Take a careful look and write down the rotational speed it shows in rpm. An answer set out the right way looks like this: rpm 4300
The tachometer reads rpm 2375
